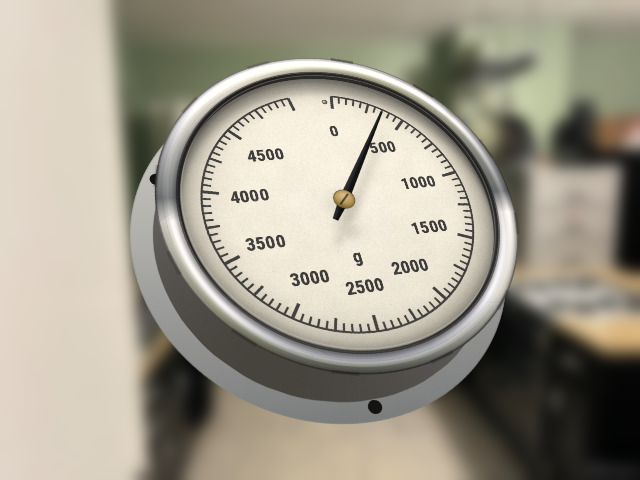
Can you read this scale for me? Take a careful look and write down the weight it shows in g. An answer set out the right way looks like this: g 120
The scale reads g 350
